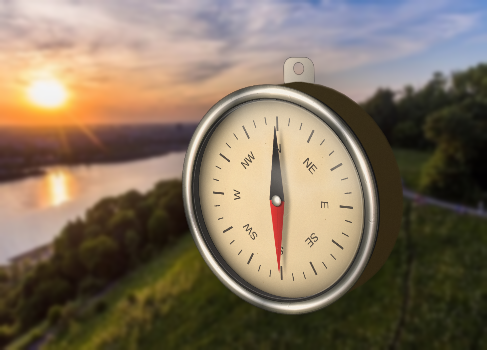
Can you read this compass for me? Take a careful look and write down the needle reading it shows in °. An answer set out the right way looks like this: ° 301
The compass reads ° 180
